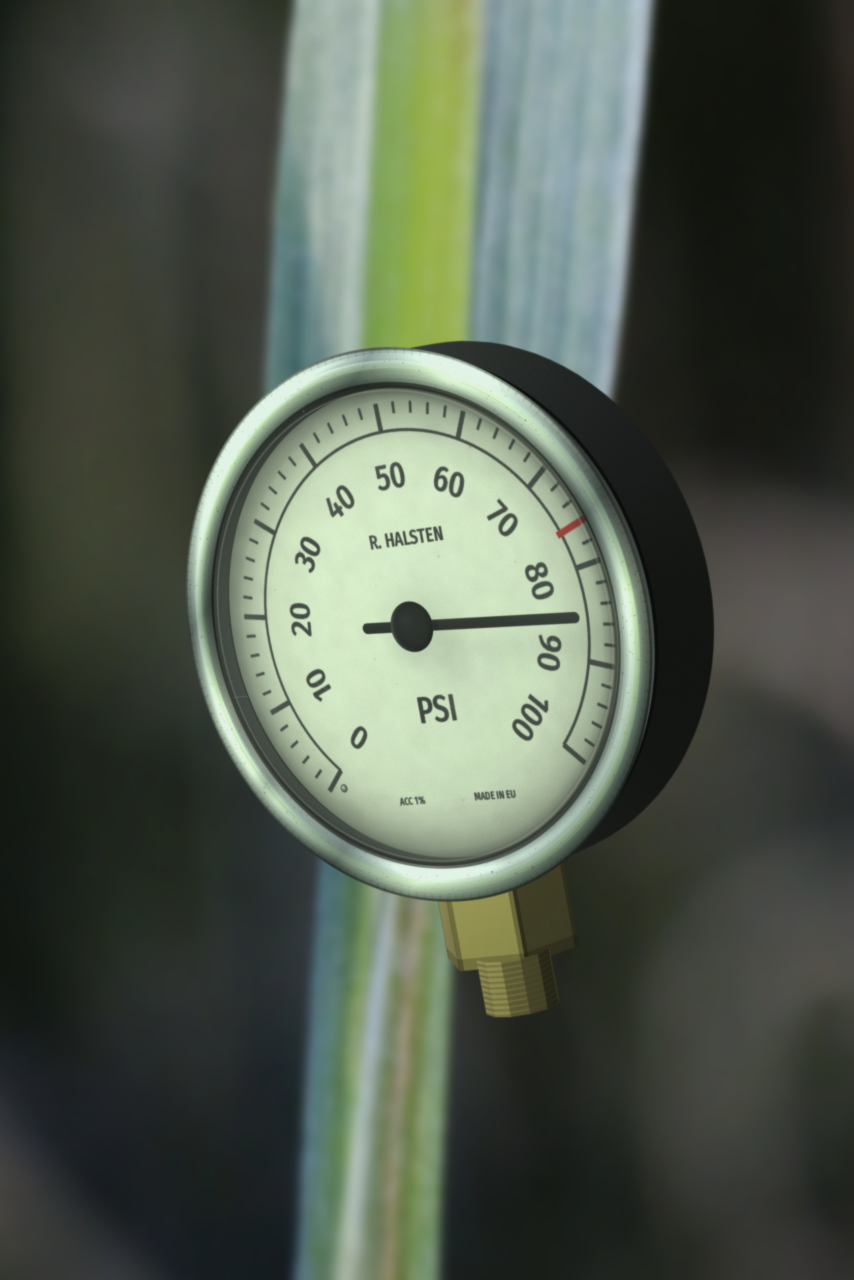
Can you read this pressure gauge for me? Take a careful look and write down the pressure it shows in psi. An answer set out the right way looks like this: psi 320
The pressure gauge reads psi 85
